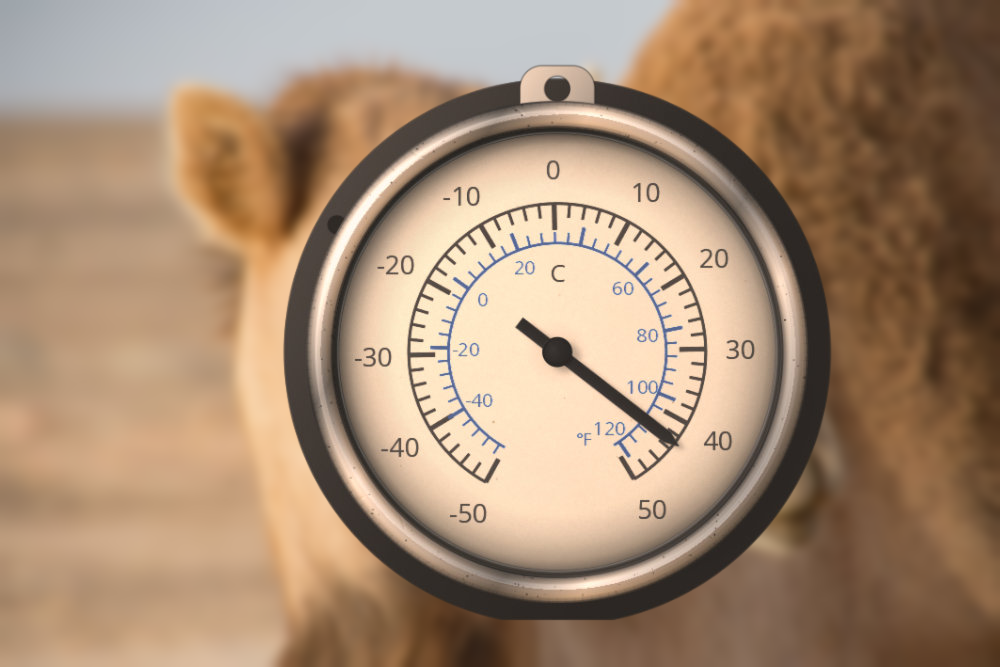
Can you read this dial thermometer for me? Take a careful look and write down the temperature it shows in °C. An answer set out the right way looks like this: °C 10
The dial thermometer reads °C 43
